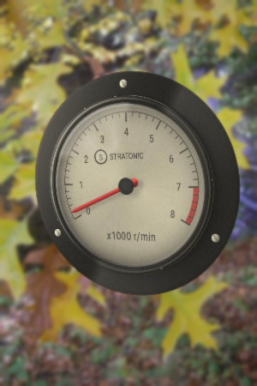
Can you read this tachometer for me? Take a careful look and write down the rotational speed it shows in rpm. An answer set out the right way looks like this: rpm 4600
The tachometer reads rpm 200
